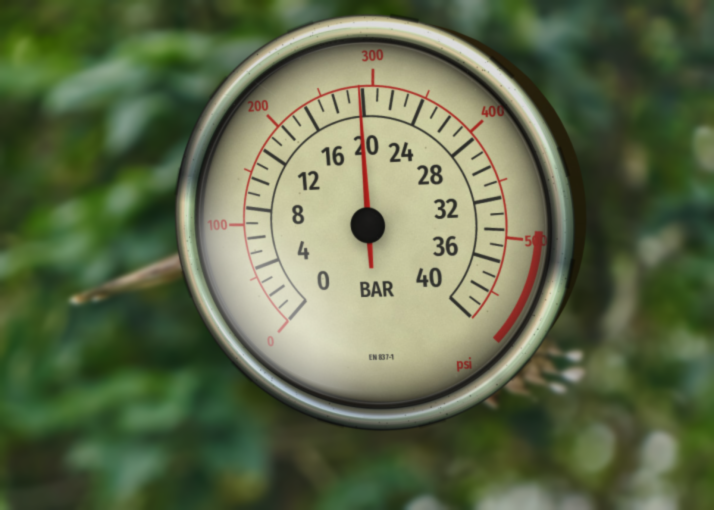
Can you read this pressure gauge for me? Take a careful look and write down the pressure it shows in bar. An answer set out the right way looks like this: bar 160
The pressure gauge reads bar 20
